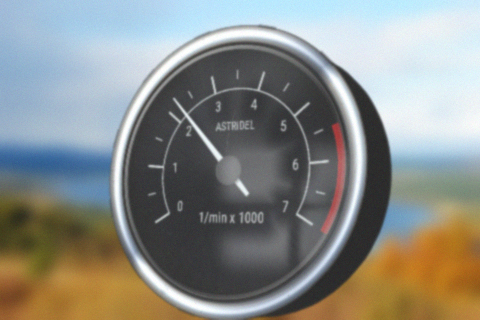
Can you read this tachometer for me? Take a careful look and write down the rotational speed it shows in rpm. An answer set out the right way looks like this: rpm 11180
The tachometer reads rpm 2250
